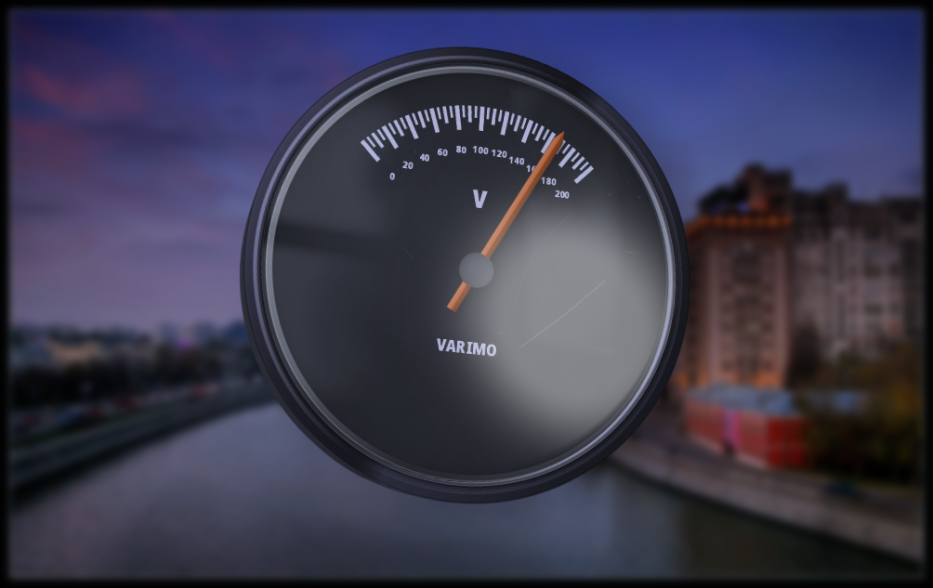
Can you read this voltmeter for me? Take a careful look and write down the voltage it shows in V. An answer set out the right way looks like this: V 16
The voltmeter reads V 165
